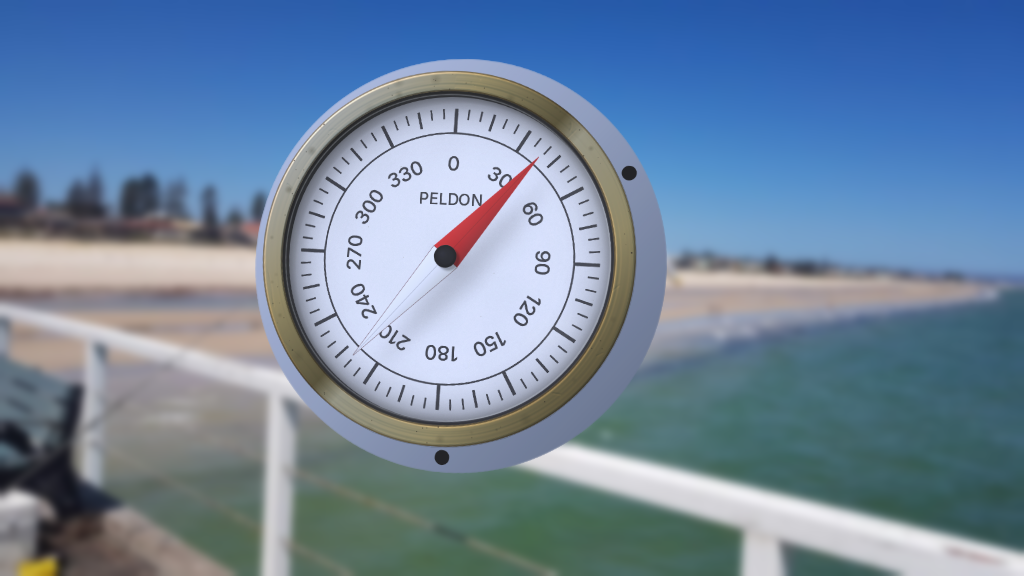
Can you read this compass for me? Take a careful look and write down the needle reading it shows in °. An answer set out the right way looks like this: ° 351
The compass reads ° 40
